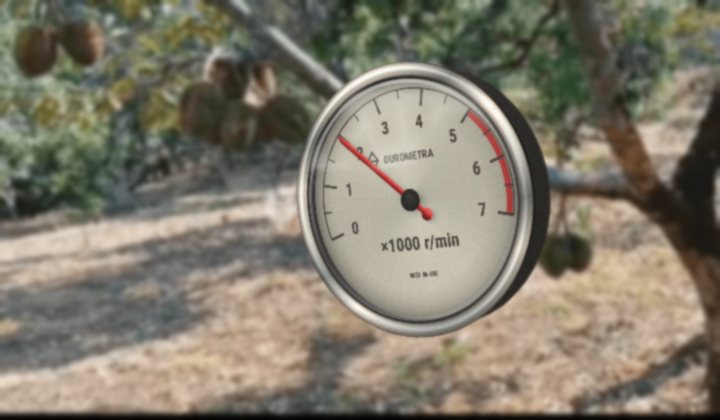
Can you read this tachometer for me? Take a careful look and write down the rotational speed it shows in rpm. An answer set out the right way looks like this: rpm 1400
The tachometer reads rpm 2000
